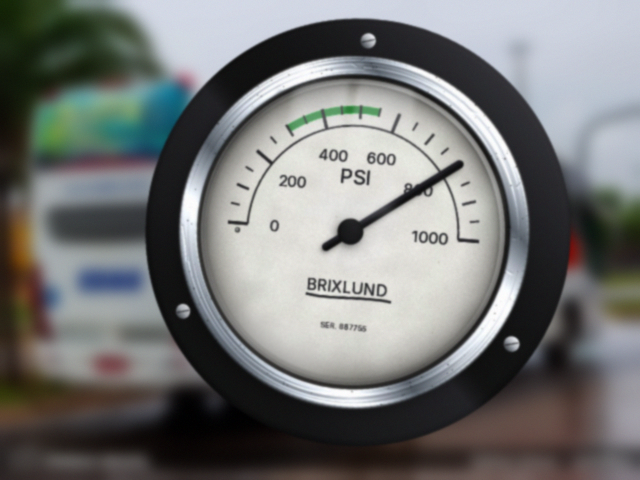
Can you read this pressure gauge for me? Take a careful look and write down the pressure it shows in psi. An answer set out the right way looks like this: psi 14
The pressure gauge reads psi 800
